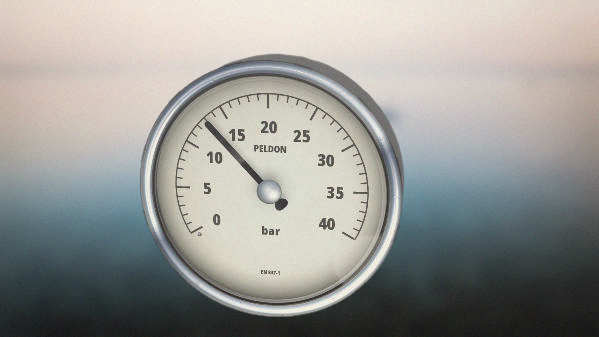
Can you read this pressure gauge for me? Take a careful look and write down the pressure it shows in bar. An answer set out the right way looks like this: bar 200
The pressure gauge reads bar 13
